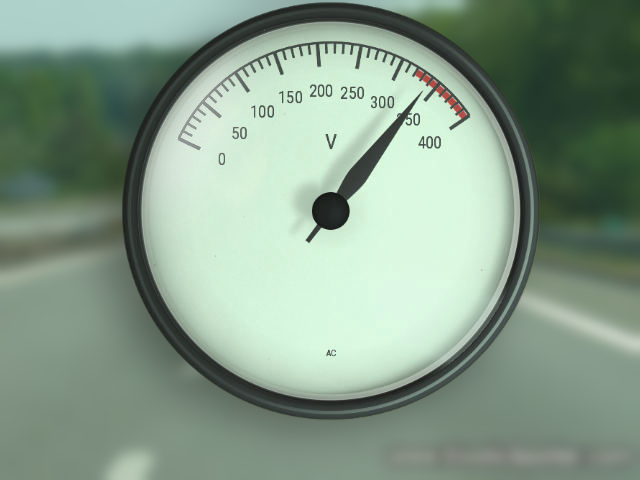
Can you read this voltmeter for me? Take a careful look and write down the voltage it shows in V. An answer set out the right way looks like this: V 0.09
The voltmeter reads V 340
